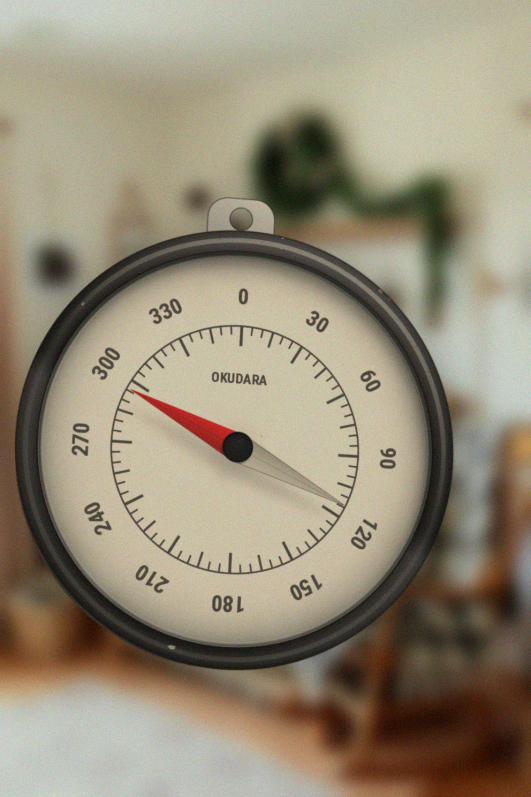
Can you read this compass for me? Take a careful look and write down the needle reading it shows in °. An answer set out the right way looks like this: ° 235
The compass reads ° 295
